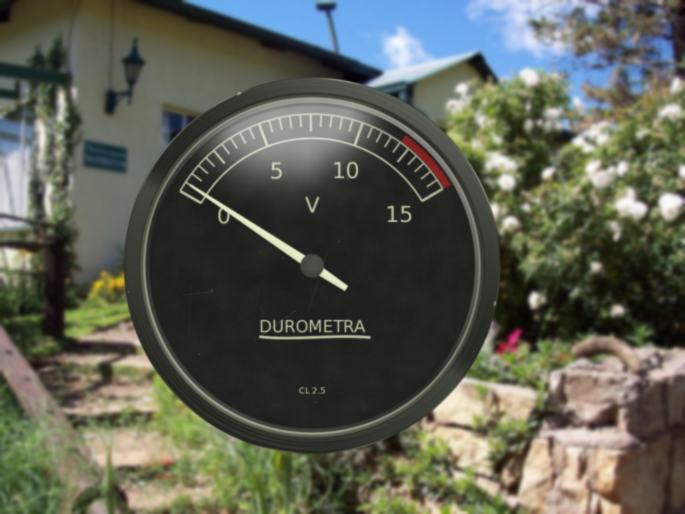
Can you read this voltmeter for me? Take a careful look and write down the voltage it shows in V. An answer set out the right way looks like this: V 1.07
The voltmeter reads V 0.5
